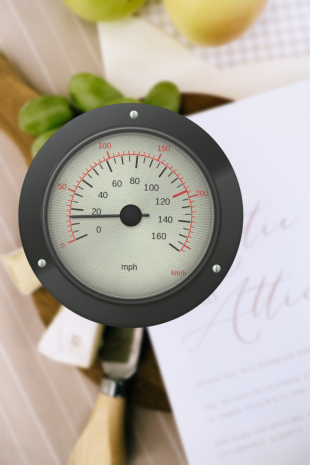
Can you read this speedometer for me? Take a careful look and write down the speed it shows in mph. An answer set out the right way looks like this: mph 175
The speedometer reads mph 15
